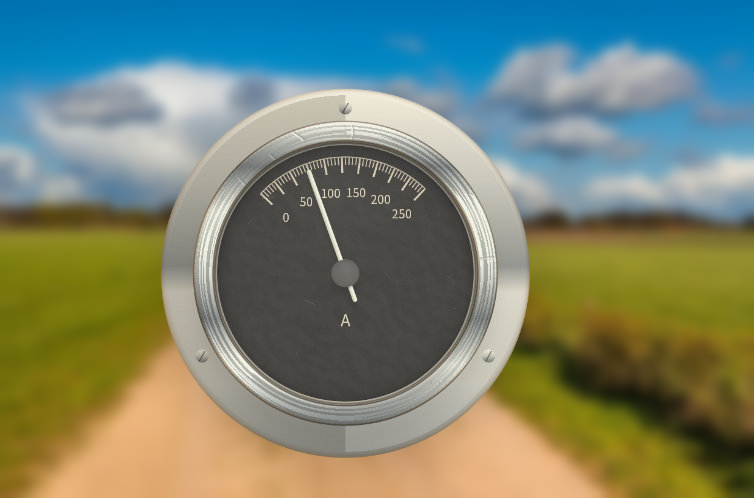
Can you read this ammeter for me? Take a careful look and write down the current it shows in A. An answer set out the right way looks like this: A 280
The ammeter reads A 75
